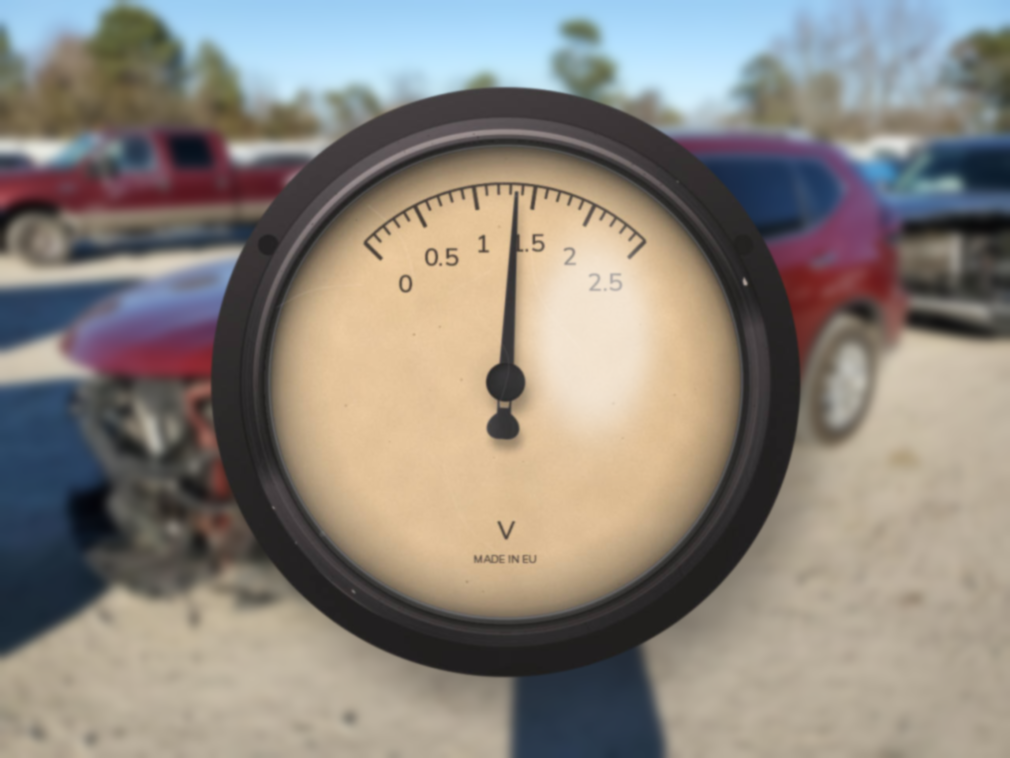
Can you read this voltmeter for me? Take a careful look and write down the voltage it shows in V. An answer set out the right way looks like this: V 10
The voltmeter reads V 1.35
